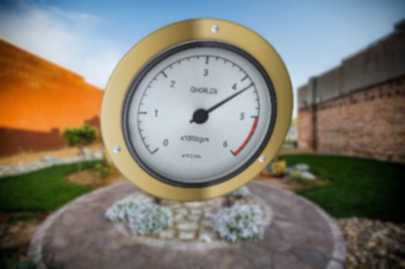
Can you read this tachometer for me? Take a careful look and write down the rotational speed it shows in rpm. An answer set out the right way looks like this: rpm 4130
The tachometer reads rpm 4200
